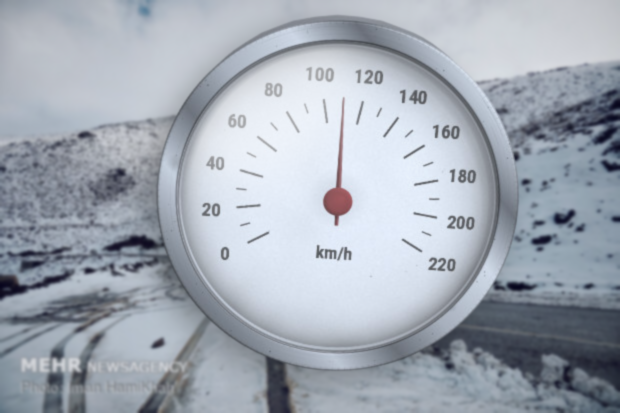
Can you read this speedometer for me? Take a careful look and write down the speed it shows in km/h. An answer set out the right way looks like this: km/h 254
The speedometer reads km/h 110
